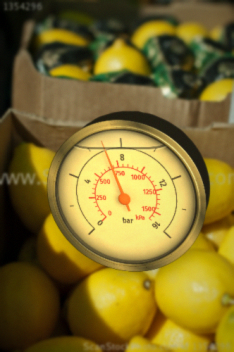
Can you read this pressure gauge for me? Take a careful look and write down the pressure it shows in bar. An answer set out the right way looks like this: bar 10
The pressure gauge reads bar 7
